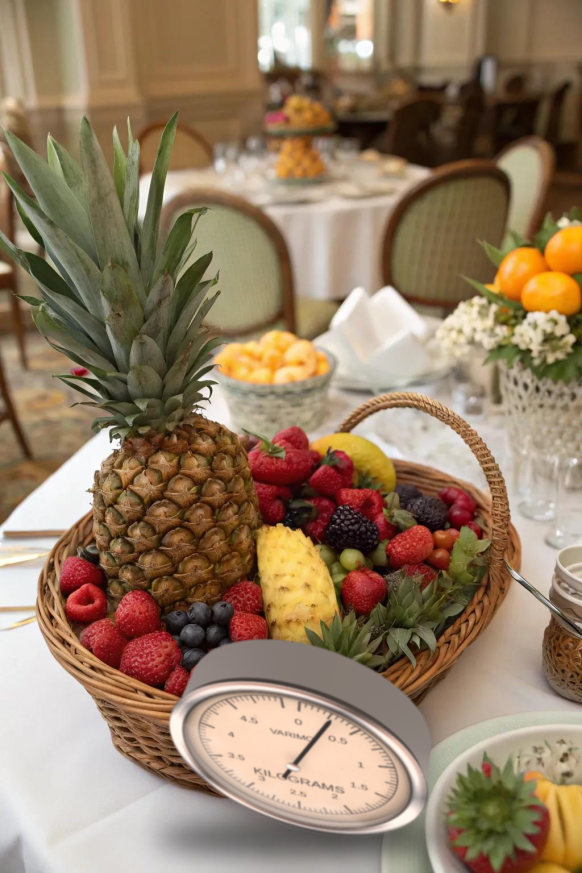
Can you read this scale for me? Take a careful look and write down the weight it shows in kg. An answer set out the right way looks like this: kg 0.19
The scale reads kg 0.25
